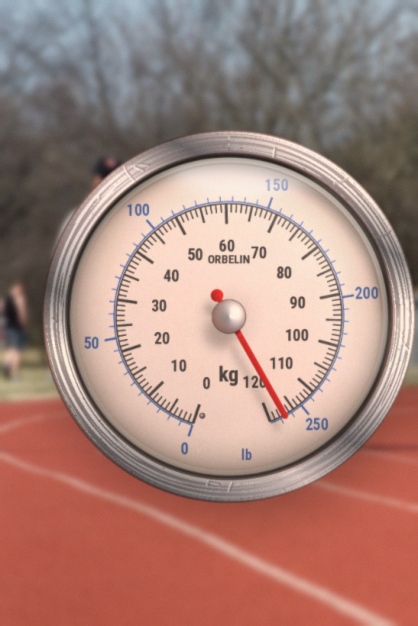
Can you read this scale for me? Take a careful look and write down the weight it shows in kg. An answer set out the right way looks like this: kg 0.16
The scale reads kg 117
